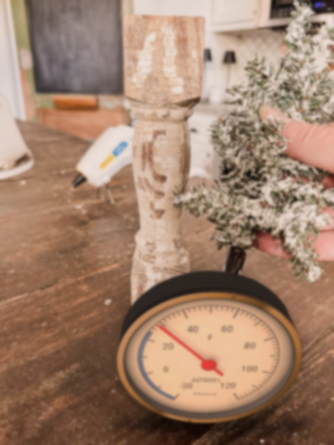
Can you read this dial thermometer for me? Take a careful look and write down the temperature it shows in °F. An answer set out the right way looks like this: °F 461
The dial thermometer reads °F 30
